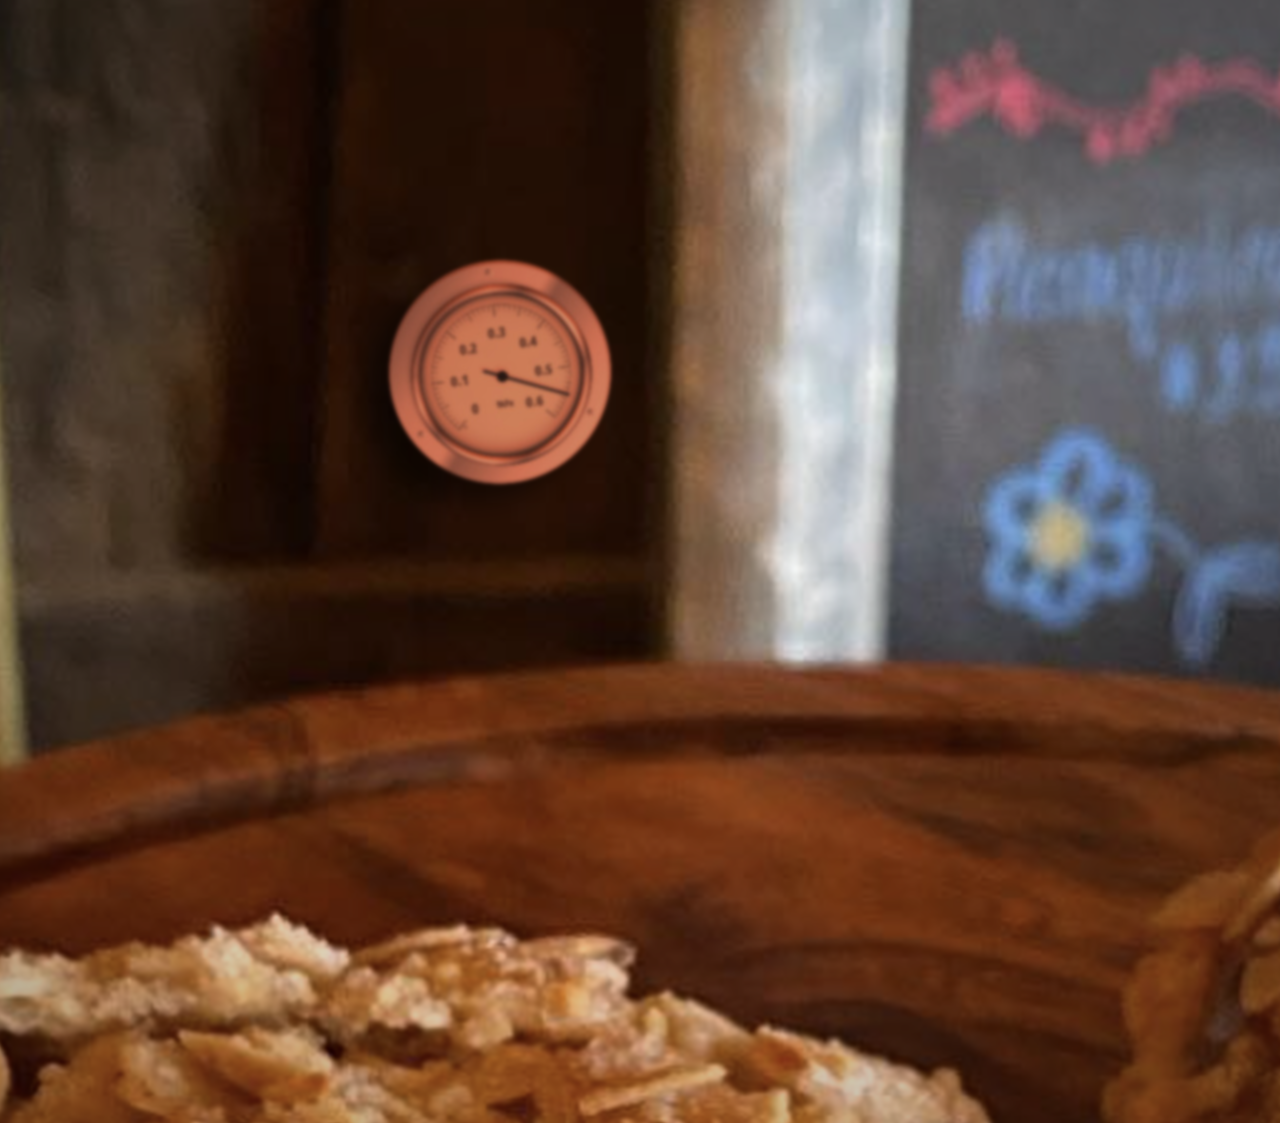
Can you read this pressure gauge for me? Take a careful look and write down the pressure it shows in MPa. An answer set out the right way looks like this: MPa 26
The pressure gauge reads MPa 0.55
